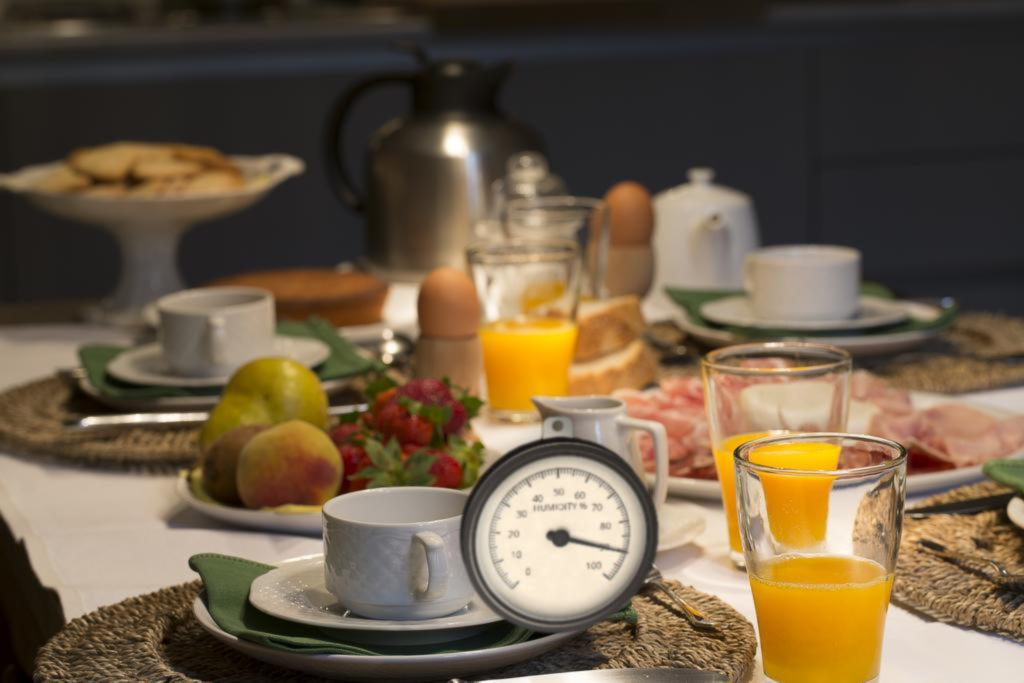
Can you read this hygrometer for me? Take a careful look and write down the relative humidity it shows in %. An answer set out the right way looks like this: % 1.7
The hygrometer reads % 90
